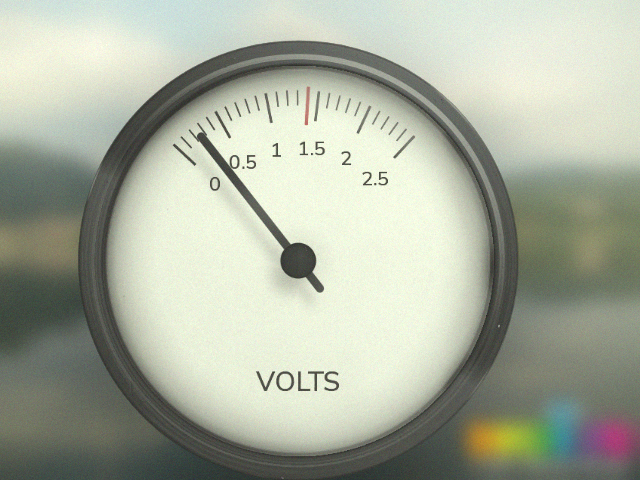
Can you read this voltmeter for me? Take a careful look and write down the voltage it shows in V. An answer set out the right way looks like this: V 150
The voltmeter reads V 0.25
